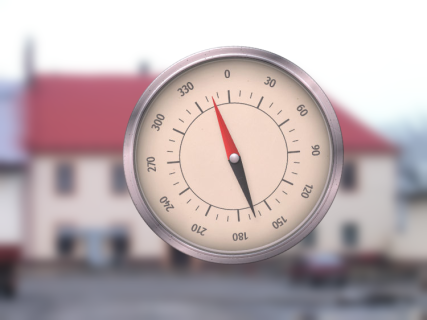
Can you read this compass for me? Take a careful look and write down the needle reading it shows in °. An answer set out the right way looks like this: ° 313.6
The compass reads ° 345
